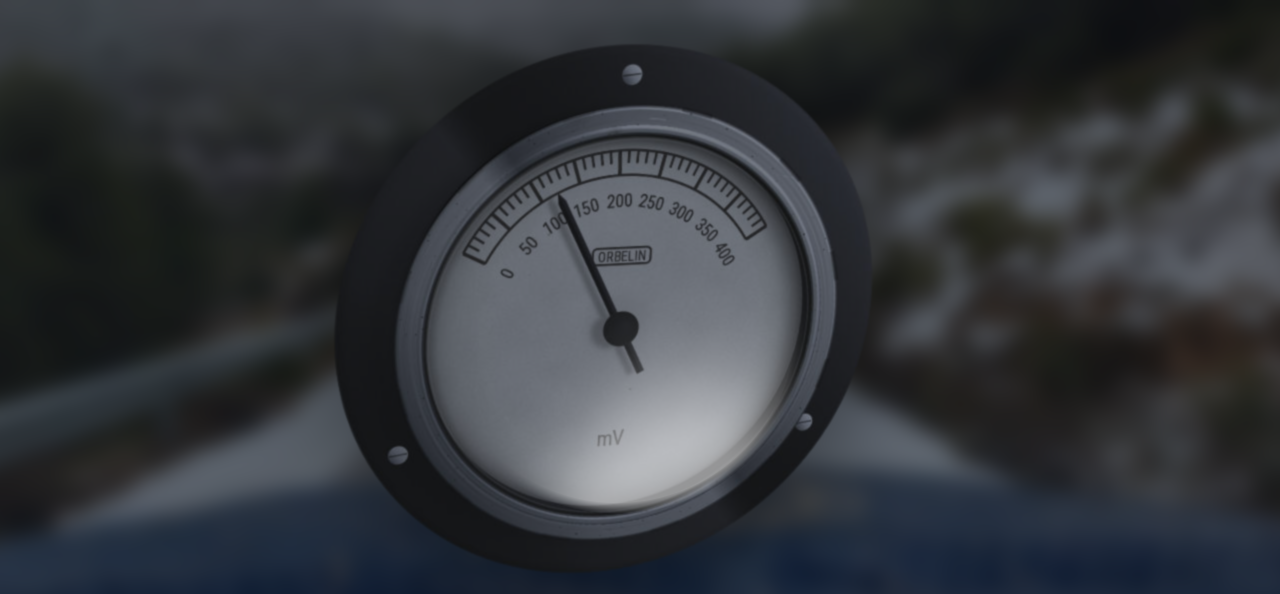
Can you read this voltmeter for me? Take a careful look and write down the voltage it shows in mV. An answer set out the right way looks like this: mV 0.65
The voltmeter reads mV 120
